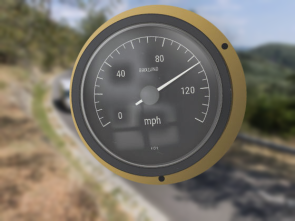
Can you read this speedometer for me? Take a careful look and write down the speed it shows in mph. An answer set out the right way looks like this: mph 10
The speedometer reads mph 105
